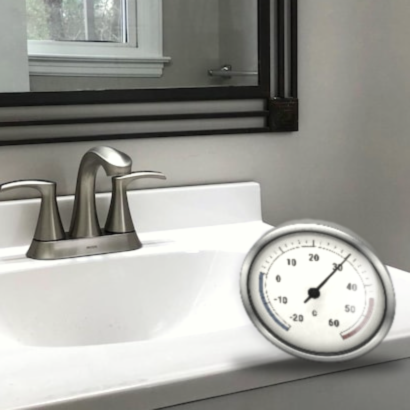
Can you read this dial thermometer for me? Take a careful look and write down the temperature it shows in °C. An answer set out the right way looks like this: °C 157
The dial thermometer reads °C 30
